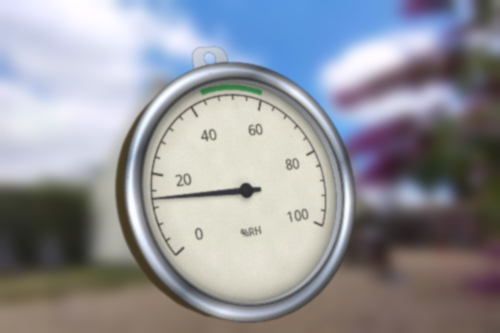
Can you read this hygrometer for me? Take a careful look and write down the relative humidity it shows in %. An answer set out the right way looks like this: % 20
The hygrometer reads % 14
